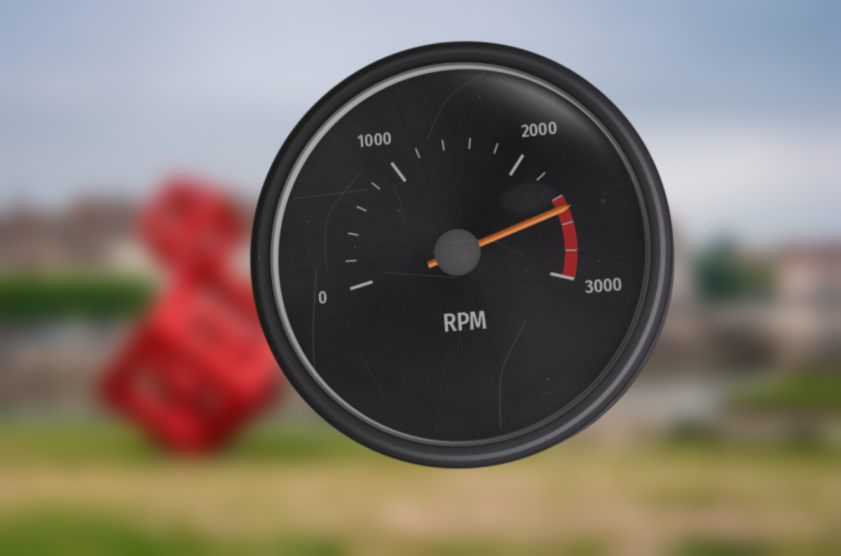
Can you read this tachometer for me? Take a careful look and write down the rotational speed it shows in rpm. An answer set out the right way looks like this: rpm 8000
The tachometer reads rpm 2500
